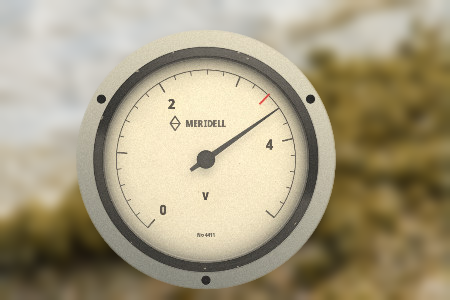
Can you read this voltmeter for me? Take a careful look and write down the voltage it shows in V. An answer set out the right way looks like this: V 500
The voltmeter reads V 3.6
